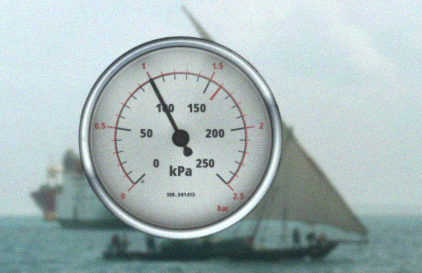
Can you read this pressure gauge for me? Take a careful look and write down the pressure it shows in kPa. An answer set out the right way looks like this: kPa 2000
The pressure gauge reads kPa 100
